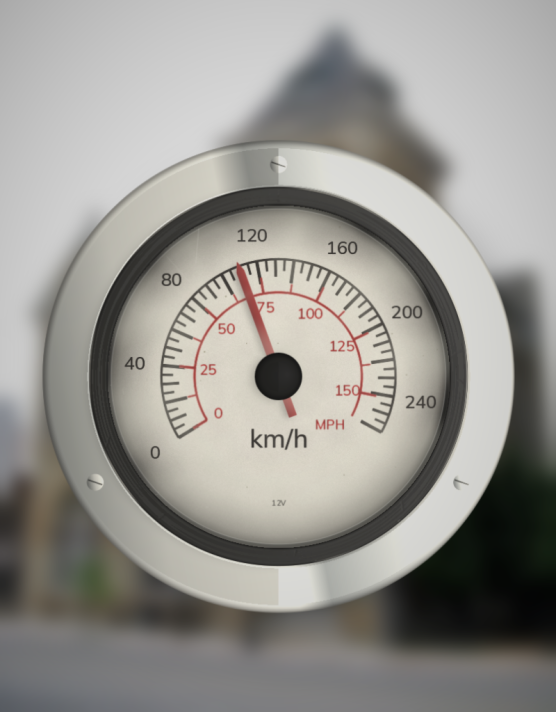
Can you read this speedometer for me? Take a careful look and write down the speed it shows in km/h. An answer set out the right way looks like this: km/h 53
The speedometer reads km/h 110
